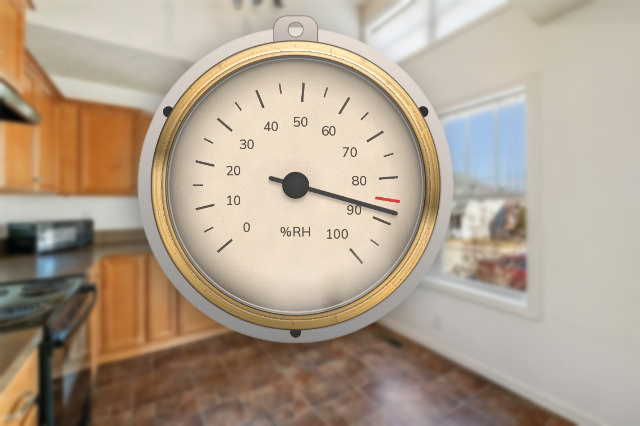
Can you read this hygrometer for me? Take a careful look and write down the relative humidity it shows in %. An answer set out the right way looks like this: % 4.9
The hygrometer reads % 87.5
